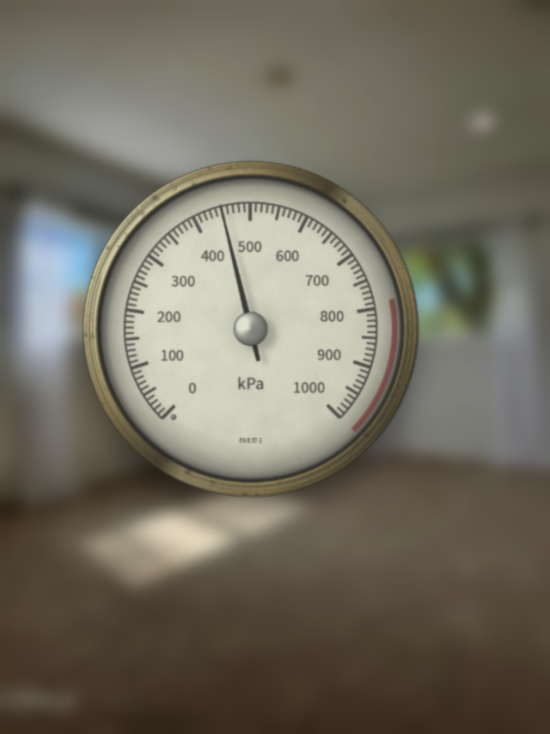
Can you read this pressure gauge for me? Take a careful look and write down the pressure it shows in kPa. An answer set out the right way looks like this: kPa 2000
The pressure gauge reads kPa 450
